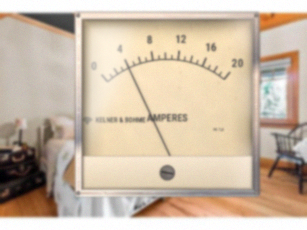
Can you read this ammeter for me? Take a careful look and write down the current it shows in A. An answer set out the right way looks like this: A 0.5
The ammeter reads A 4
